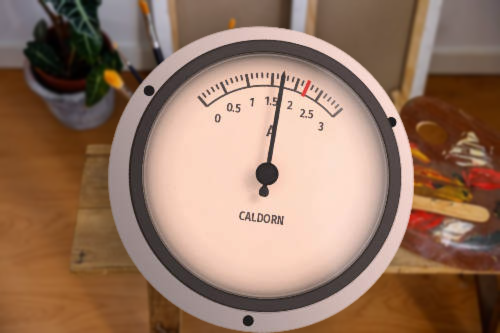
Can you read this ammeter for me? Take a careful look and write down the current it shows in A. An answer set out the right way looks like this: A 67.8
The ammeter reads A 1.7
